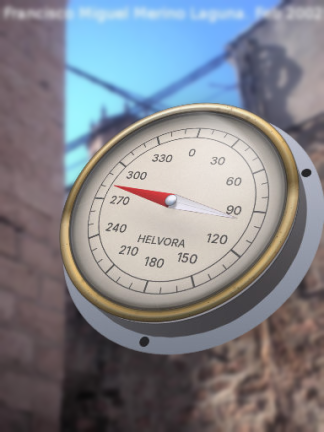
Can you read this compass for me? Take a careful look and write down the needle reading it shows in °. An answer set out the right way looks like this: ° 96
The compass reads ° 280
